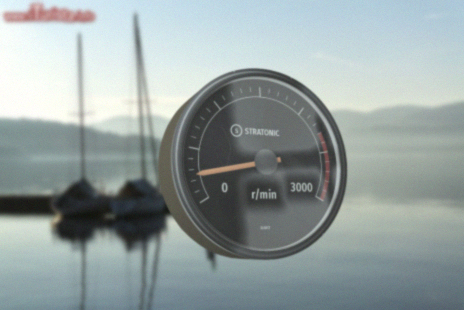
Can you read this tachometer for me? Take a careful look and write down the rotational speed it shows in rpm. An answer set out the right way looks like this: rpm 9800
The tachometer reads rpm 250
